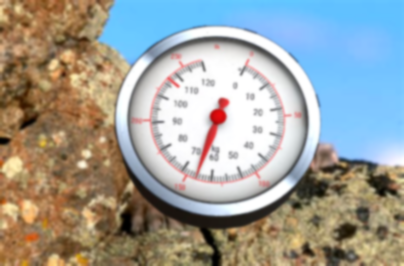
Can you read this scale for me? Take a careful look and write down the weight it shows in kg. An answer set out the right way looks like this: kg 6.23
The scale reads kg 65
